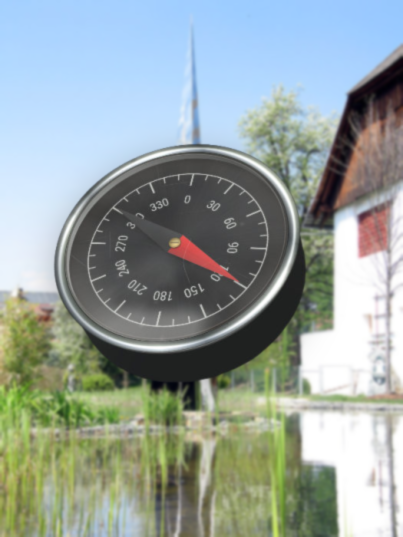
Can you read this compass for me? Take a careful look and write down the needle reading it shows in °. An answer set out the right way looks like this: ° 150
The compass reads ° 120
